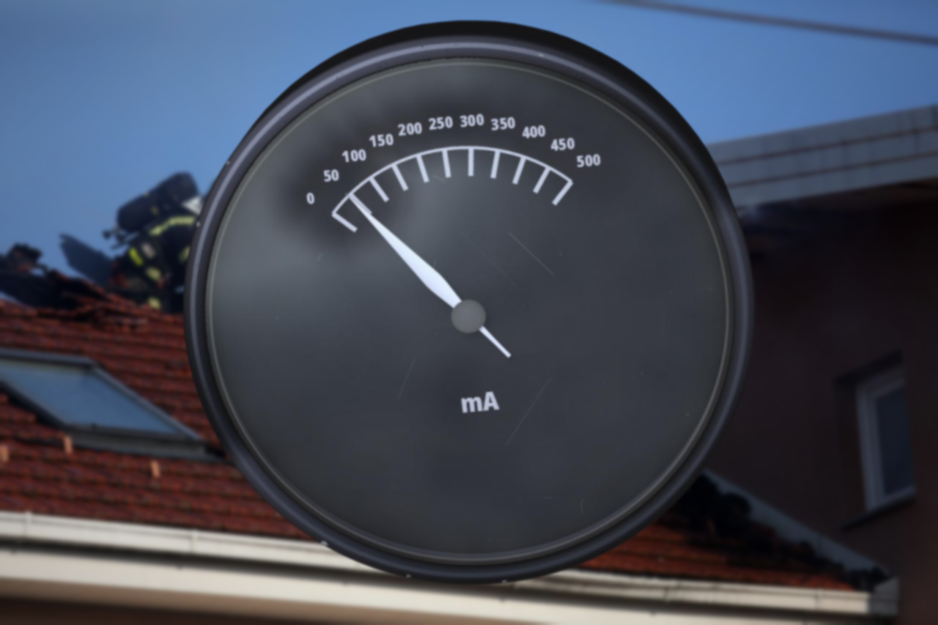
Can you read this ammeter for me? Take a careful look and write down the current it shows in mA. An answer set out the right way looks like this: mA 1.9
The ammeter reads mA 50
